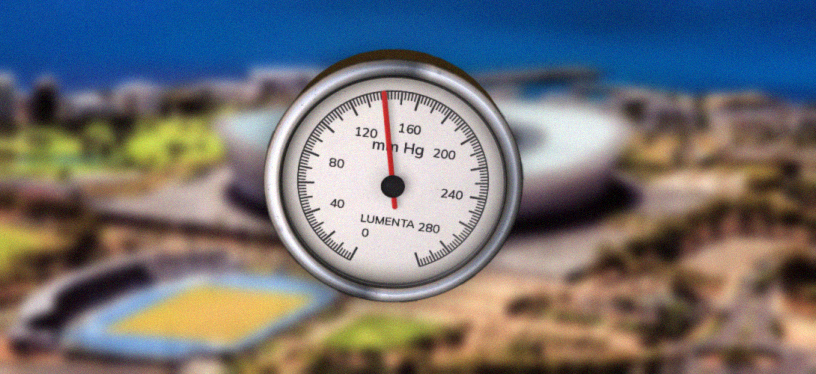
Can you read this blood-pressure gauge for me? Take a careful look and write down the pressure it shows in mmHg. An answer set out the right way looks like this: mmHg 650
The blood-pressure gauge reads mmHg 140
